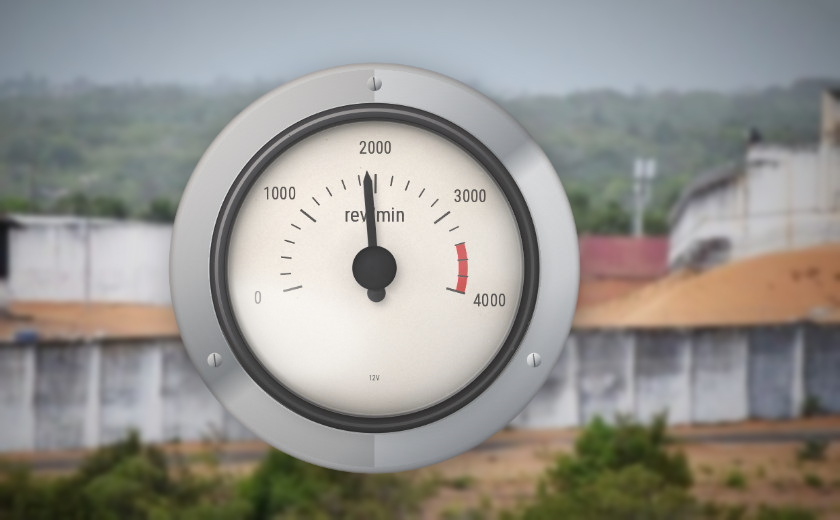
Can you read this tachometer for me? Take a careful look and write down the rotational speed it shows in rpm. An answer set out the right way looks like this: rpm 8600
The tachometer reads rpm 1900
